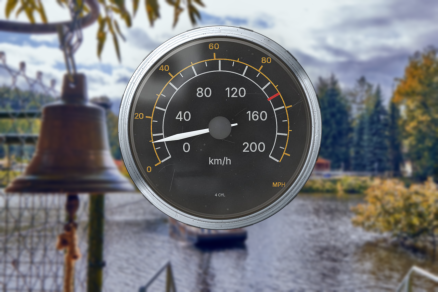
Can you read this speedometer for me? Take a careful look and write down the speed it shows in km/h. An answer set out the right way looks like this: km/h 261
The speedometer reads km/h 15
